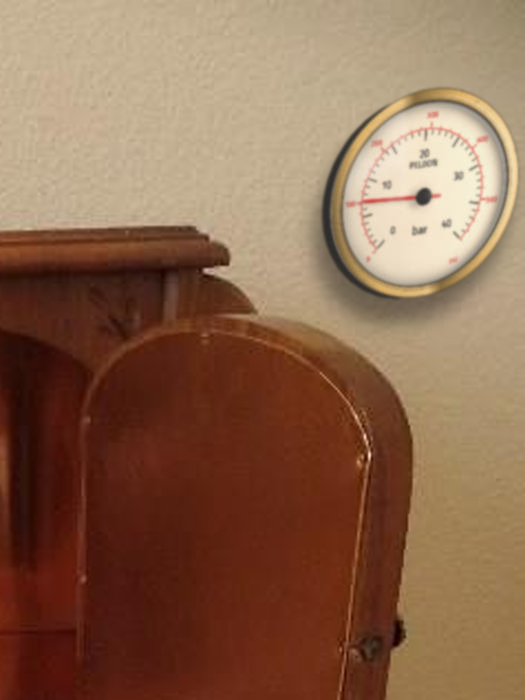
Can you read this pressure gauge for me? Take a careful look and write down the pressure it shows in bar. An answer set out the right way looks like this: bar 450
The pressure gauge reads bar 7
